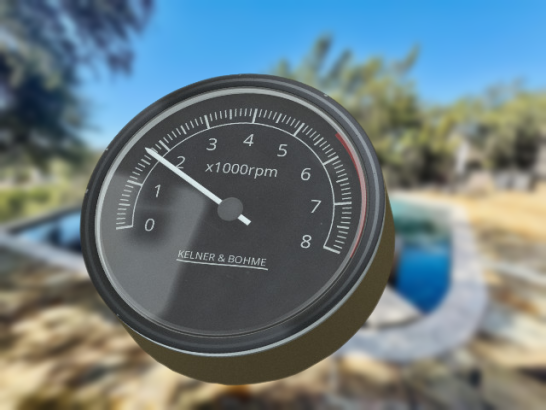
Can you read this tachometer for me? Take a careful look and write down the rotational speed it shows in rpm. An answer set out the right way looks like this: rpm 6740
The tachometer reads rpm 1700
